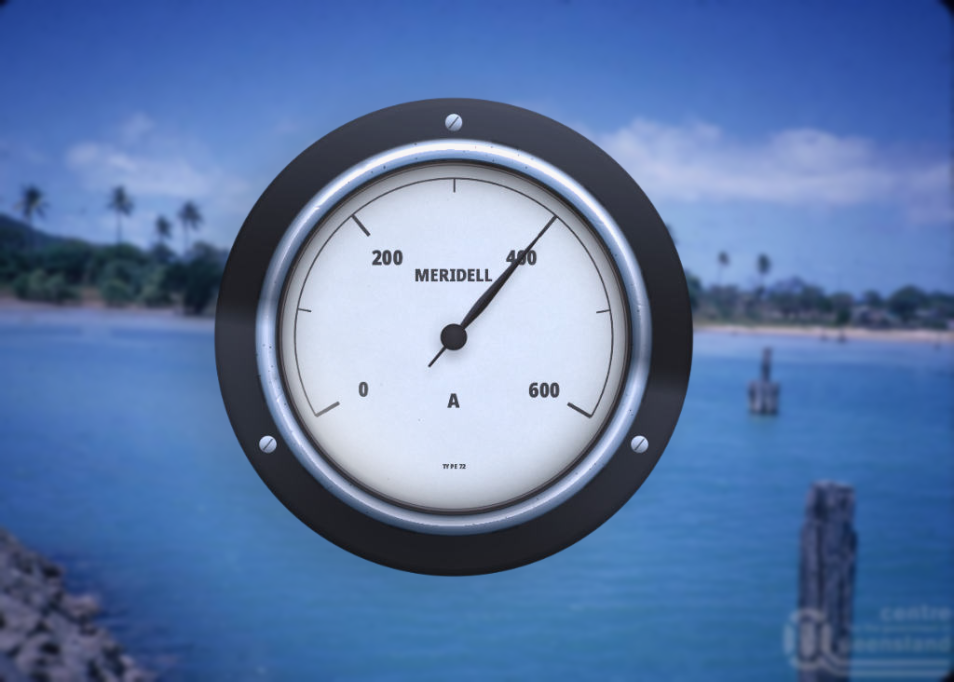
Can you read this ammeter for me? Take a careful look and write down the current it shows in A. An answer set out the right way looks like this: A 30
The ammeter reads A 400
